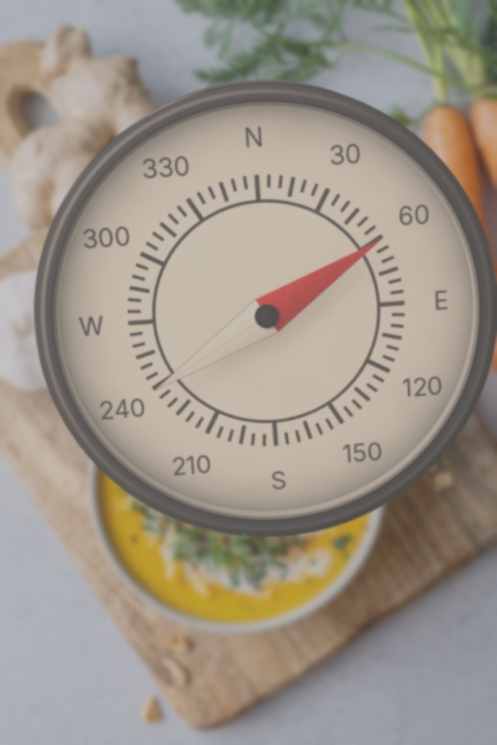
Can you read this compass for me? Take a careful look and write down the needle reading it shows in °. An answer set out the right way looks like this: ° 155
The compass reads ° 60
